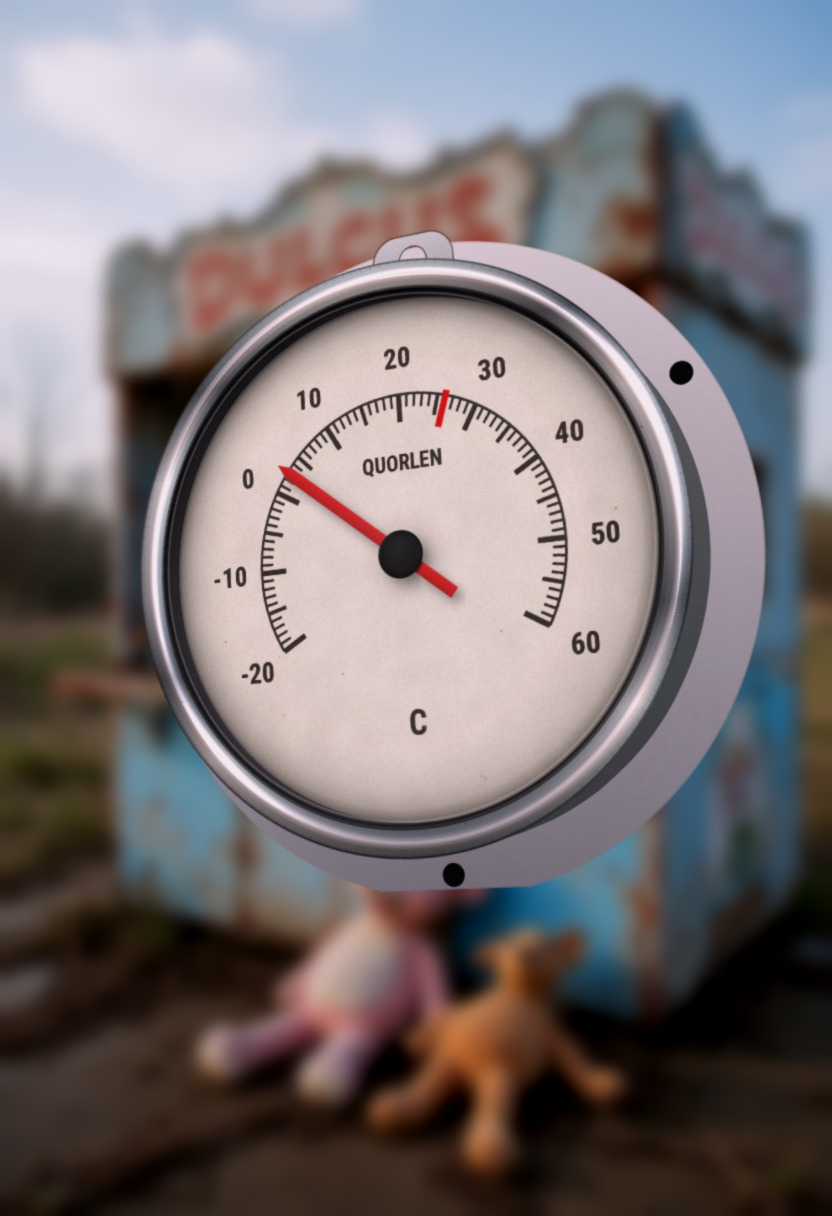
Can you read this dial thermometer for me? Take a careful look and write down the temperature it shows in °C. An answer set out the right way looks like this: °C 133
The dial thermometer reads °C 3
